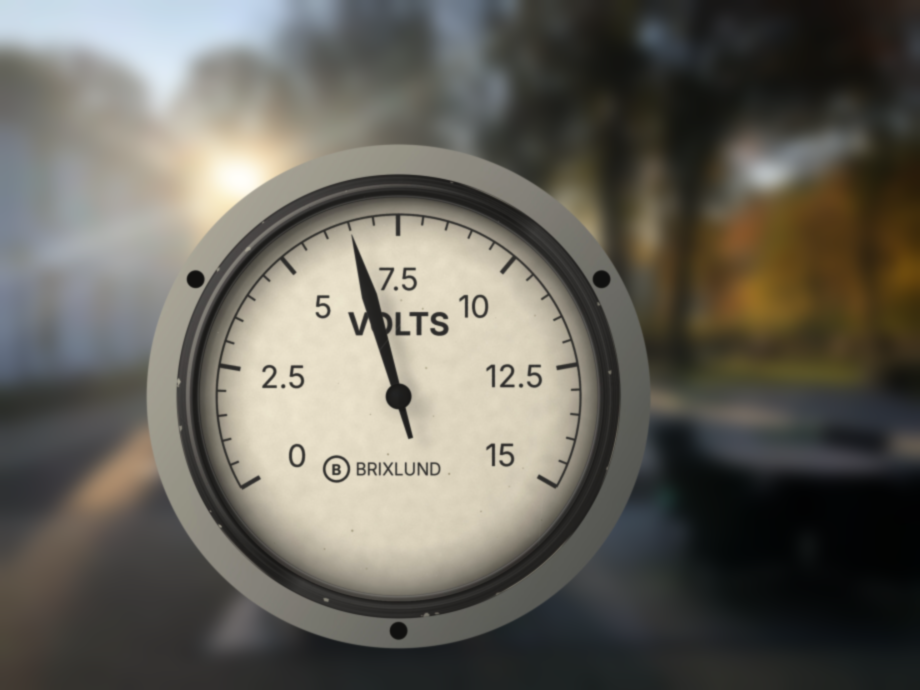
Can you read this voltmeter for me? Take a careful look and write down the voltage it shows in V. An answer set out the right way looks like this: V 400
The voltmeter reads V 6.5
